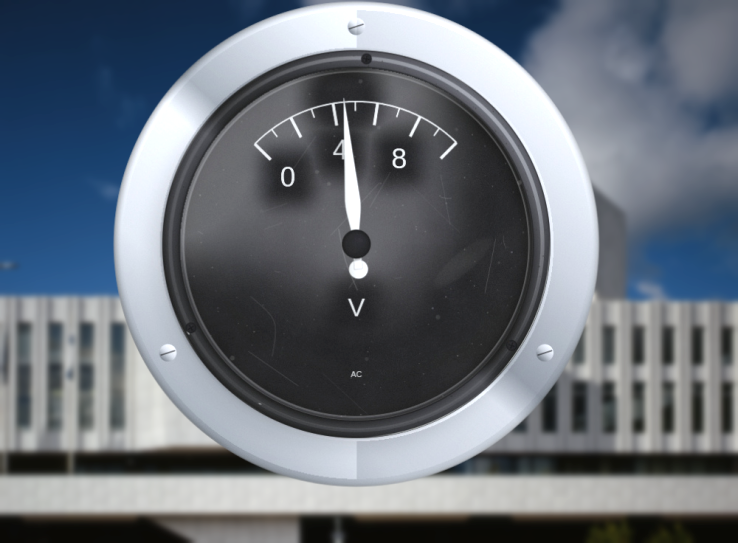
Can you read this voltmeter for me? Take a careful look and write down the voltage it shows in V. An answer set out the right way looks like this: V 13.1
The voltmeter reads V 4.5
